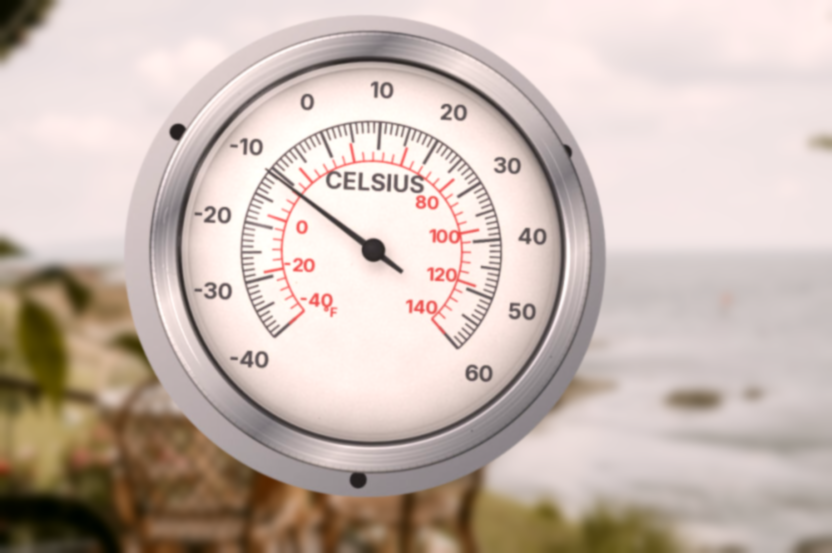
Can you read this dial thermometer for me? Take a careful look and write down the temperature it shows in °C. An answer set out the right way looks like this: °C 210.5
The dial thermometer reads °C -11
